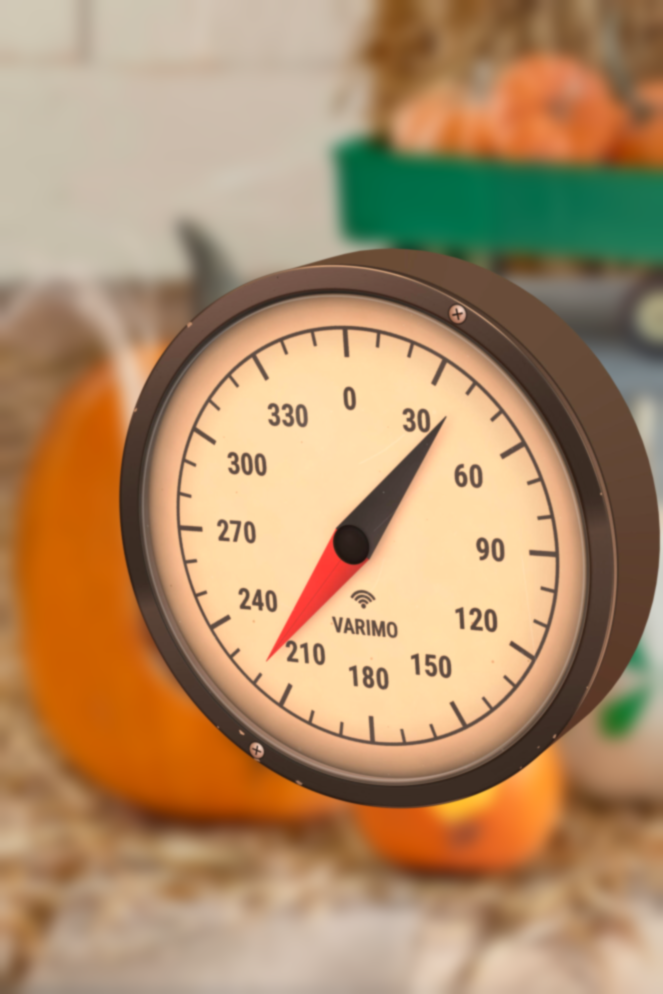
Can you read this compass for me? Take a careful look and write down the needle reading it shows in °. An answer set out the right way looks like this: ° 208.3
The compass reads ° 220
